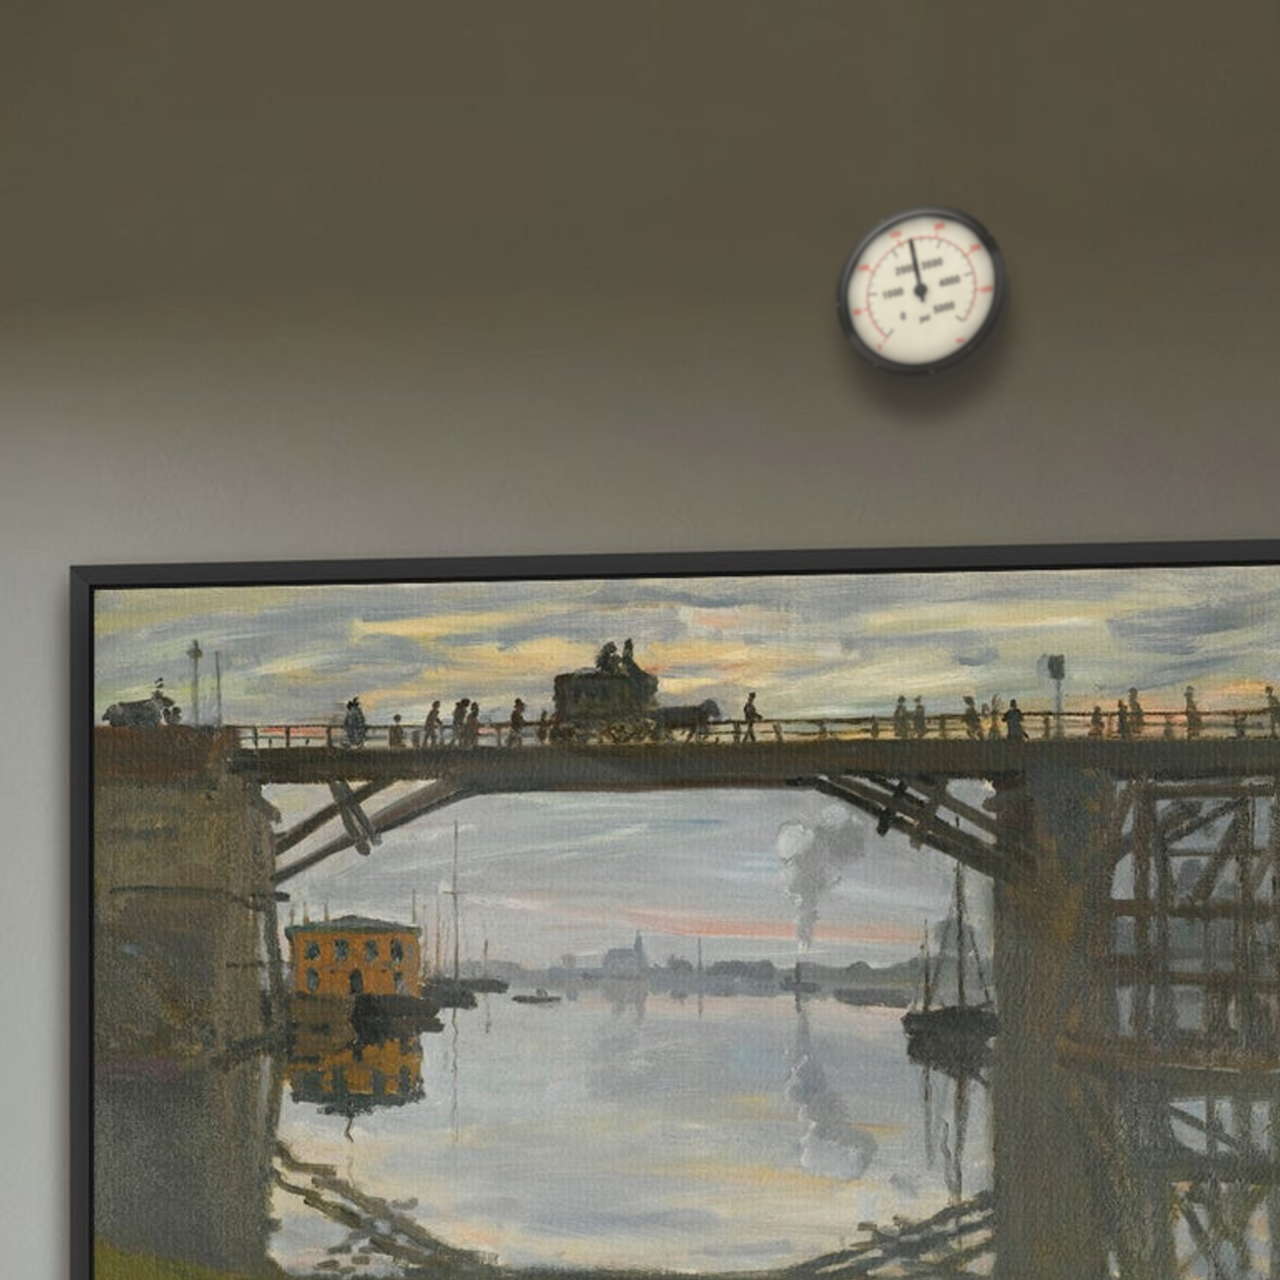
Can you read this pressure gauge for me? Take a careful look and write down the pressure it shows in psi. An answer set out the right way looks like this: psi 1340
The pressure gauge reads psi 2400
